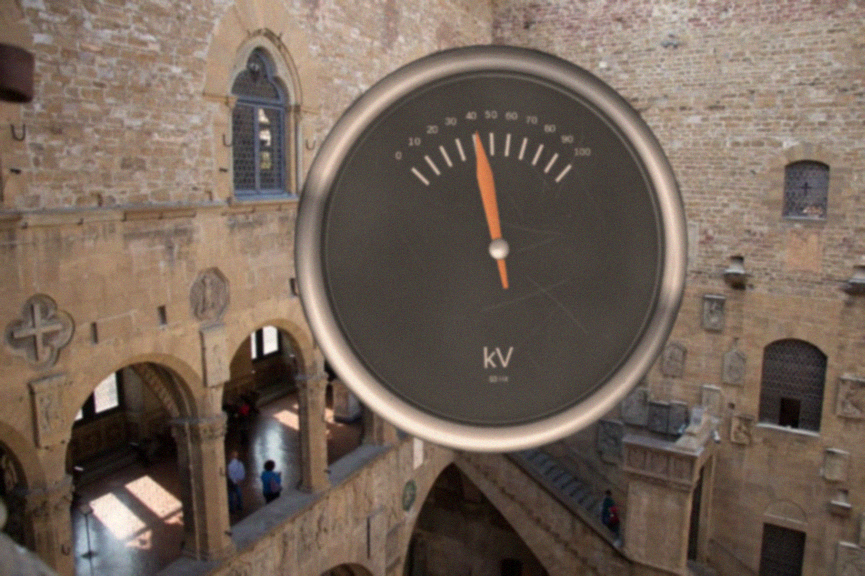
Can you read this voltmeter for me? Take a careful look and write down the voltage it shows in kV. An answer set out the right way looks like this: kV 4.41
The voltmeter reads kV 40
